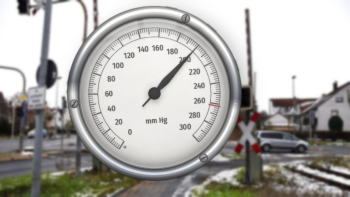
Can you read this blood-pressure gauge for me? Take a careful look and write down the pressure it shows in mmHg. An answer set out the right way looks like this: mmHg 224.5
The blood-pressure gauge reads mmHg 200
